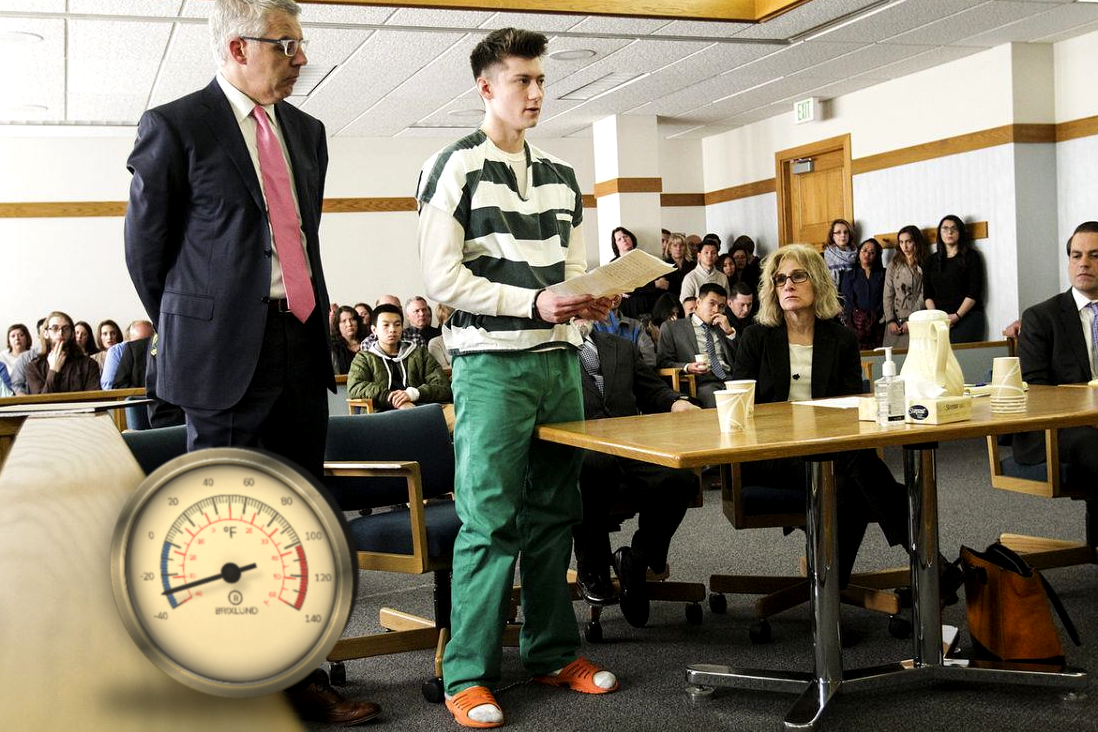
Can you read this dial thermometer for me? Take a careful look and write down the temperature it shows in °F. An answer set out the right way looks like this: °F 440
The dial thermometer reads °F -30
